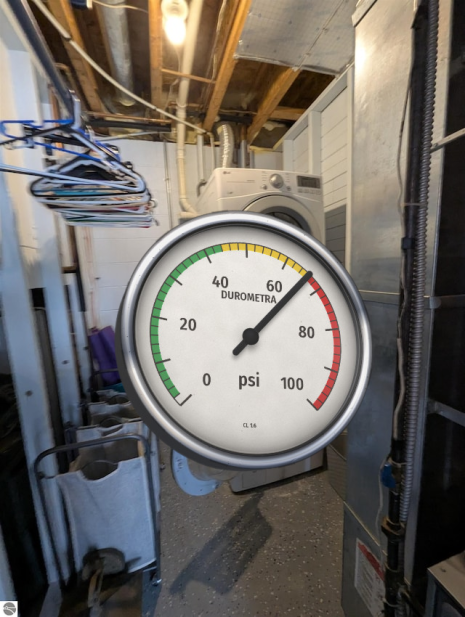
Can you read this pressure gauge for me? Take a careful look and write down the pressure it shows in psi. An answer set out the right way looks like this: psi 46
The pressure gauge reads psi 66
